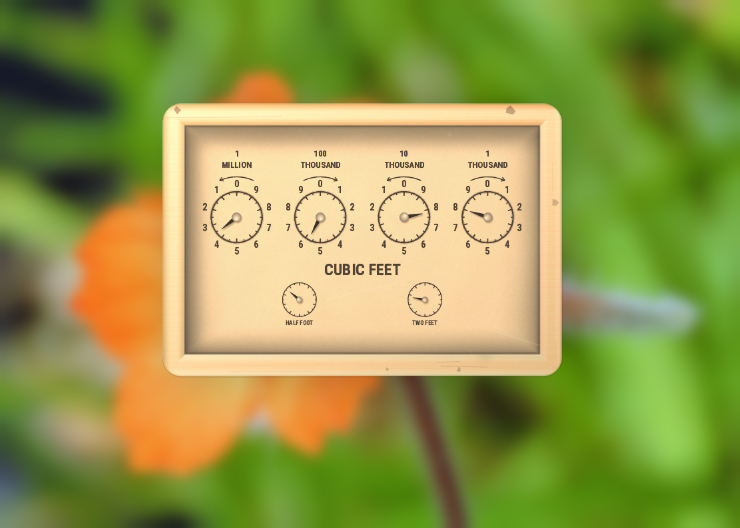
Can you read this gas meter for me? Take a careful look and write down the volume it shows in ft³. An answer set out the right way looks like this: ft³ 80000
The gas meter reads ft³ 357800
